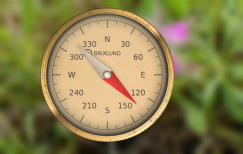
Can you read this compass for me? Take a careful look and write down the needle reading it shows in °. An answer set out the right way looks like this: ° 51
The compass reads ° 135
